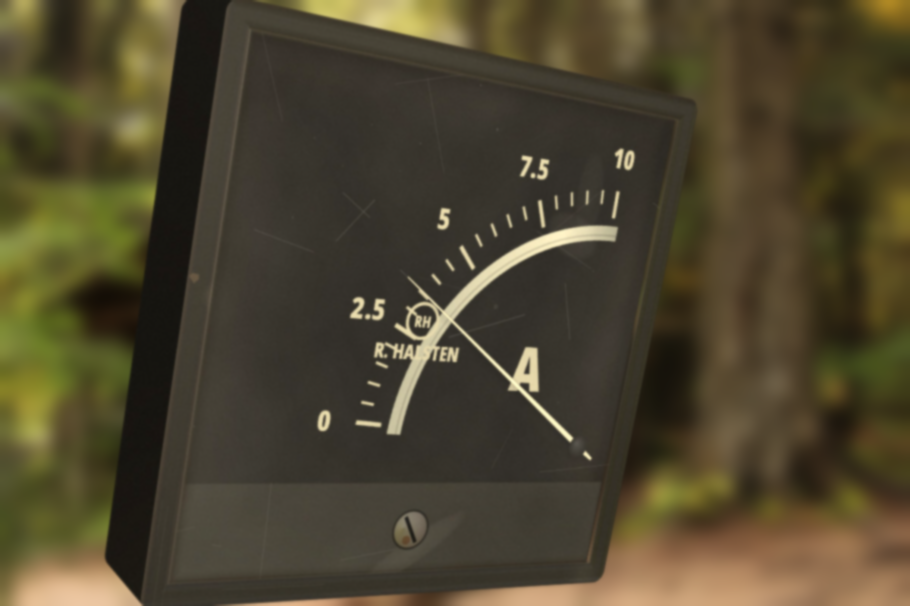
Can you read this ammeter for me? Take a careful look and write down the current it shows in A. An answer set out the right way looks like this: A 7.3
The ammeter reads A 3.5
